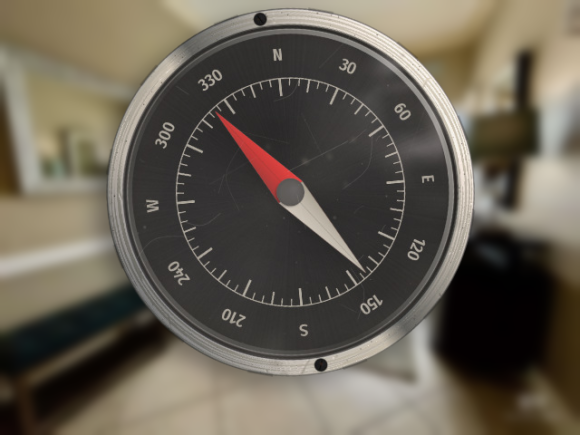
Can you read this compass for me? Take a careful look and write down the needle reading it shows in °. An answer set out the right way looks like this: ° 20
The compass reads ° 322.5
